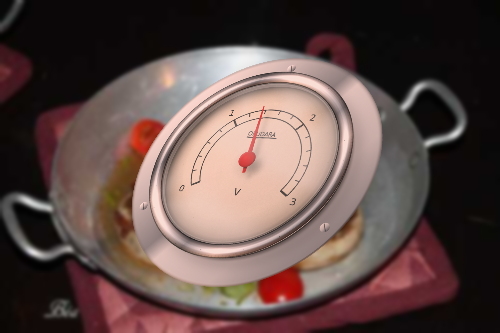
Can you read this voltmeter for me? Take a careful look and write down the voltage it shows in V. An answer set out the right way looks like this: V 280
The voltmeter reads V 1.4
